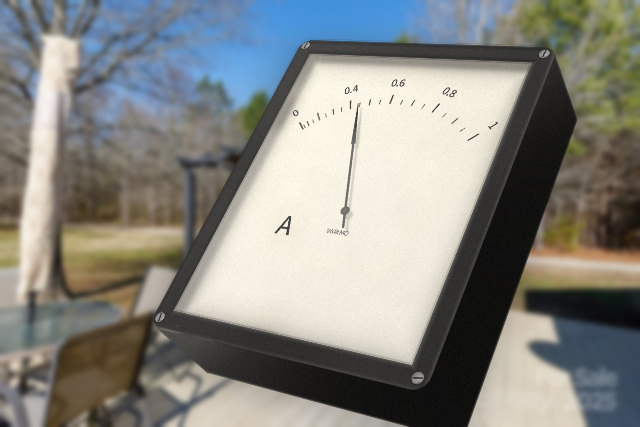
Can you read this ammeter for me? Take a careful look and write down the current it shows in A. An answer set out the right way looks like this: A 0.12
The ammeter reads A 0.45
